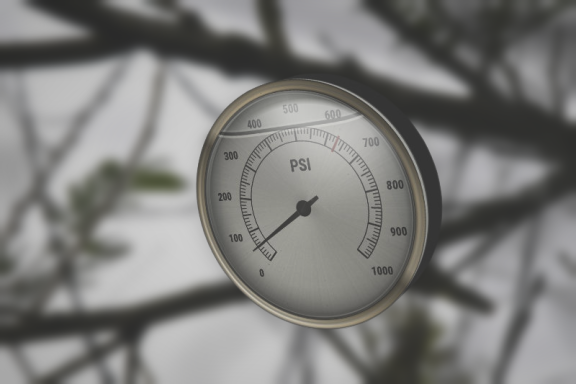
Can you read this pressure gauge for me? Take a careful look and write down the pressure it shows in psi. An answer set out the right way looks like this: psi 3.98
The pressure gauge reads psi 50
